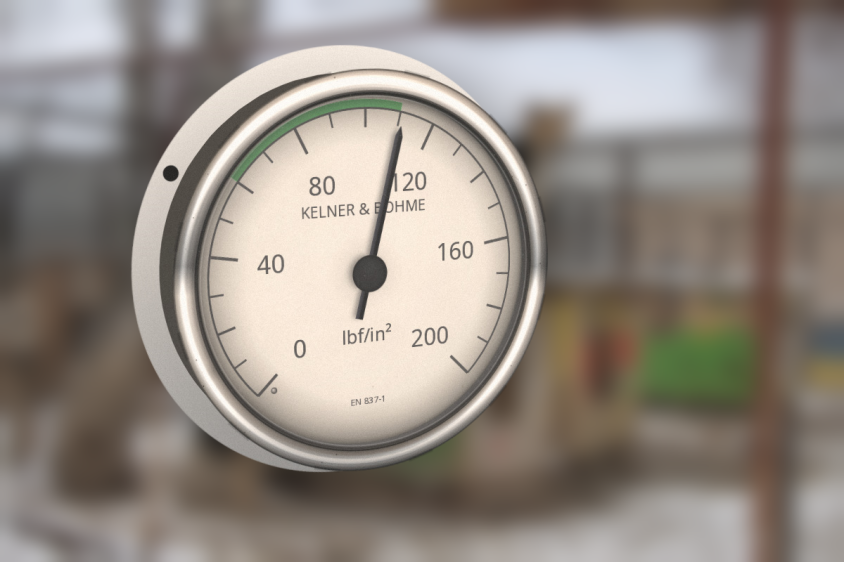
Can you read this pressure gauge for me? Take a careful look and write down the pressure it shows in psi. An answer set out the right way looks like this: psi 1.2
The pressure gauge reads psi 110
